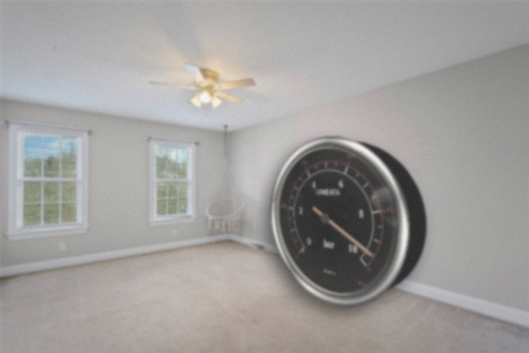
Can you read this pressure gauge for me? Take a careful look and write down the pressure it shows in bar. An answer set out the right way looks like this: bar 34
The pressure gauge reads bar 9.5
